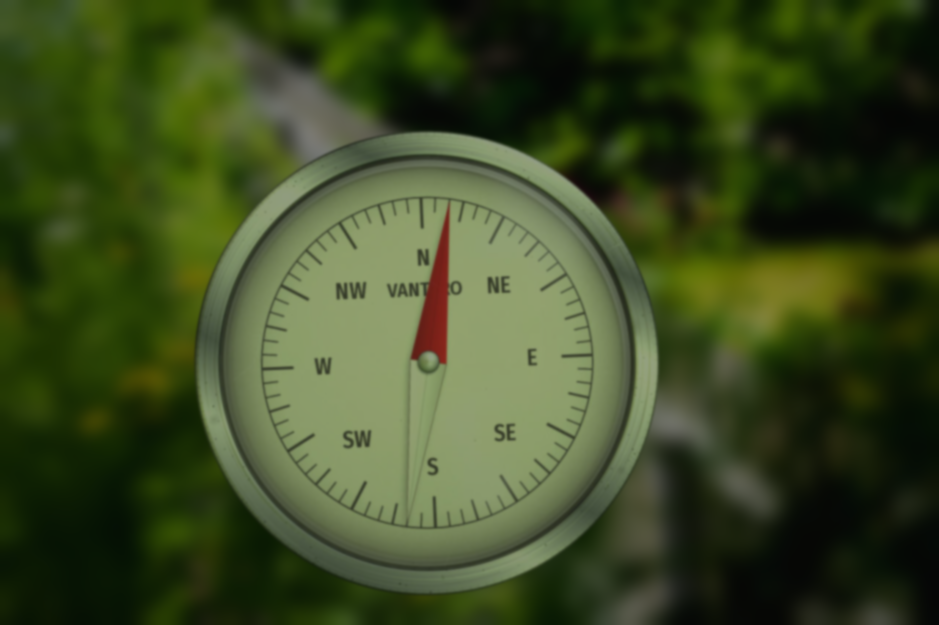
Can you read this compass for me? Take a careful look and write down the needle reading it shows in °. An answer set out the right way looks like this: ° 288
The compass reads ° 10
